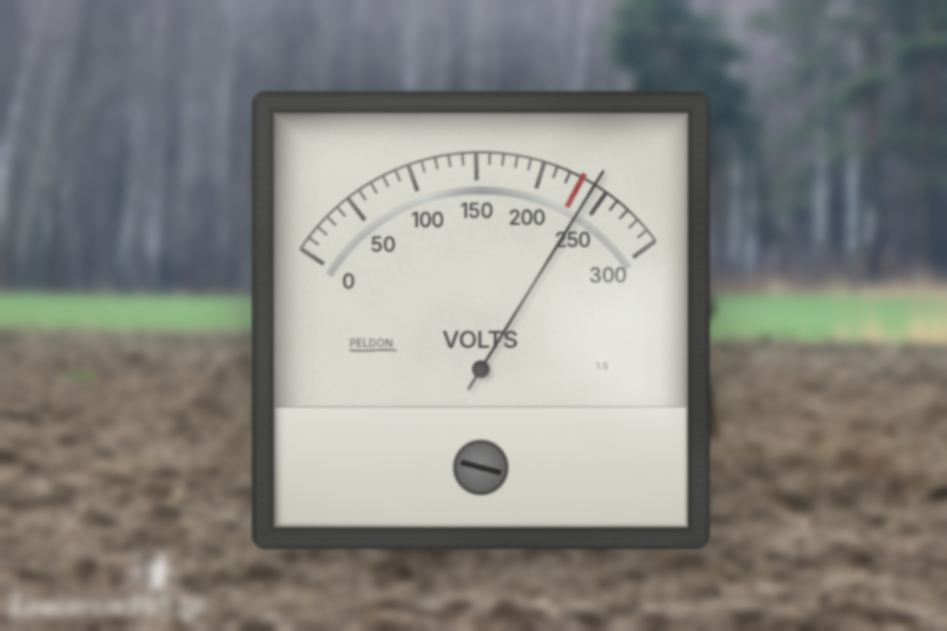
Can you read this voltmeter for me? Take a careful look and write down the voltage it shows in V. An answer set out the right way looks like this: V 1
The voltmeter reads V 240
